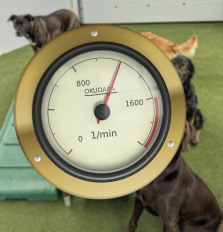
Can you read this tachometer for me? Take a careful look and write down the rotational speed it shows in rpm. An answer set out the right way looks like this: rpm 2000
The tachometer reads rpm 1200
